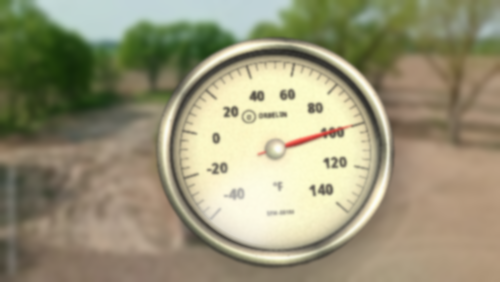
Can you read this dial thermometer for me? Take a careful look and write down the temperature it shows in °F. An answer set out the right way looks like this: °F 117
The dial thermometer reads °F 100
